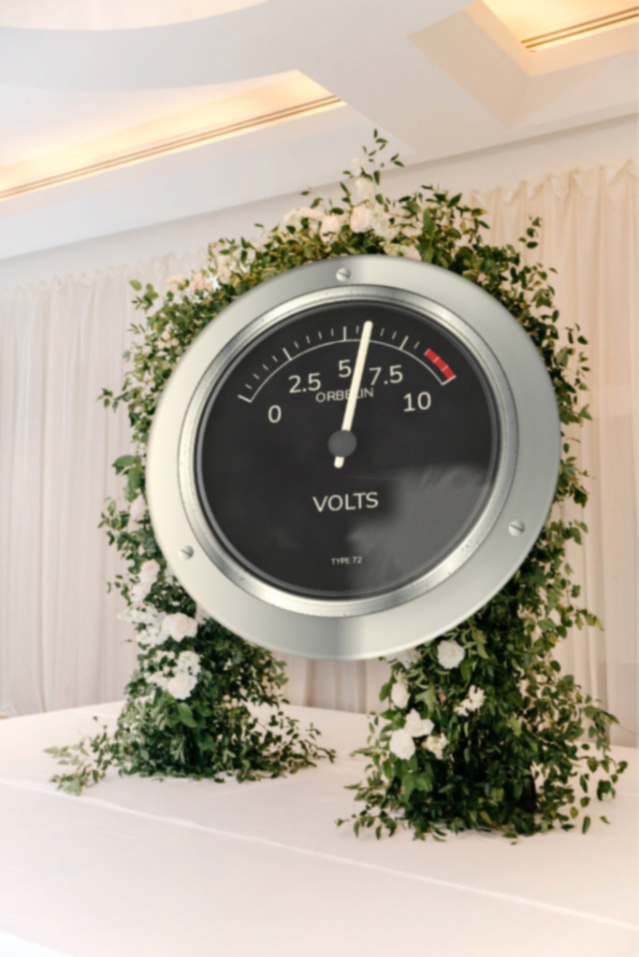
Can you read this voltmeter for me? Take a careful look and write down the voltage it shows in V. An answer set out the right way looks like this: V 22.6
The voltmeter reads V 6
